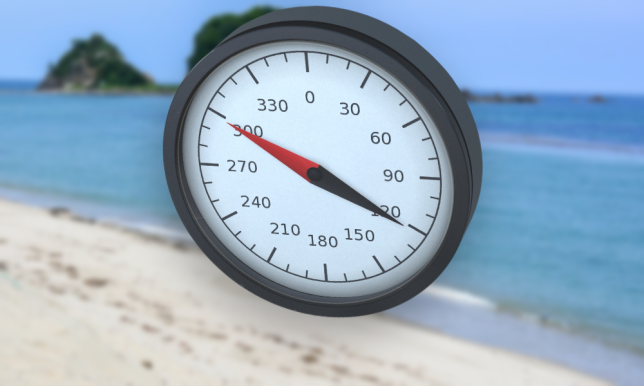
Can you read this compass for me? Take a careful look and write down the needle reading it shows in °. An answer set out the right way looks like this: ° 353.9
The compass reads ° 300
